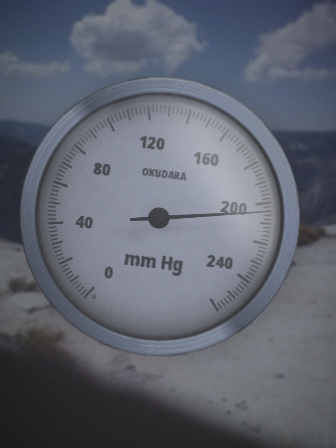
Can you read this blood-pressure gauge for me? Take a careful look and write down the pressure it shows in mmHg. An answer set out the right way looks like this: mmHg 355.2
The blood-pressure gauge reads mmHg 204
